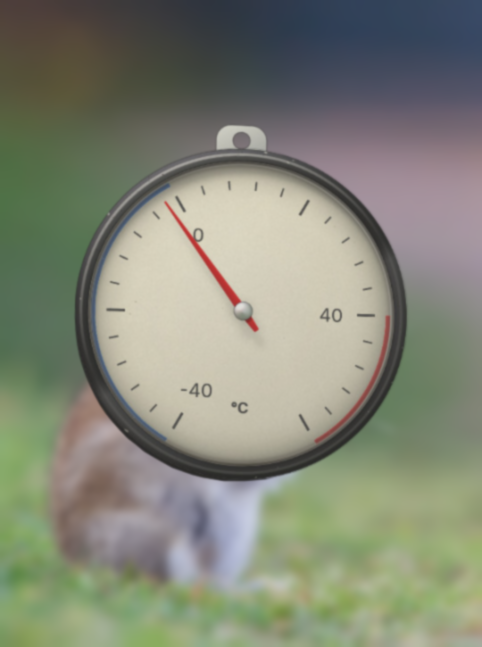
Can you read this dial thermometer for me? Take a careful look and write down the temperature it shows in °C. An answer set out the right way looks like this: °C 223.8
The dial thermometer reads °C -2
